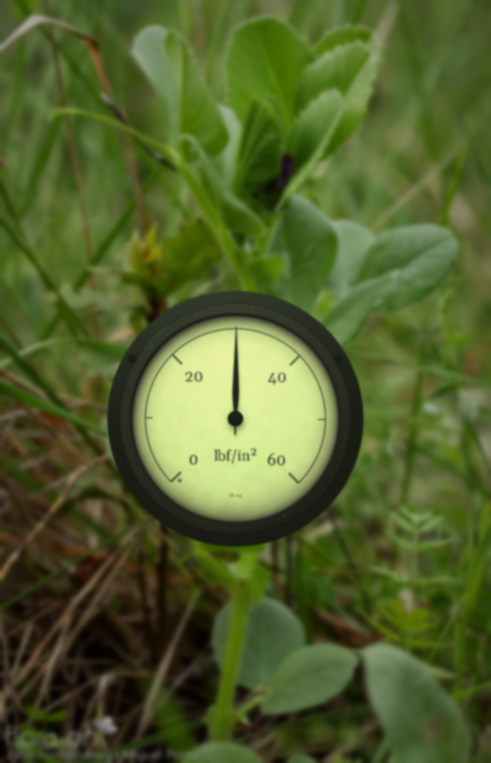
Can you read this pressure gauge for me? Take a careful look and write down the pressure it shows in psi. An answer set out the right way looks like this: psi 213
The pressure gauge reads psi 30
